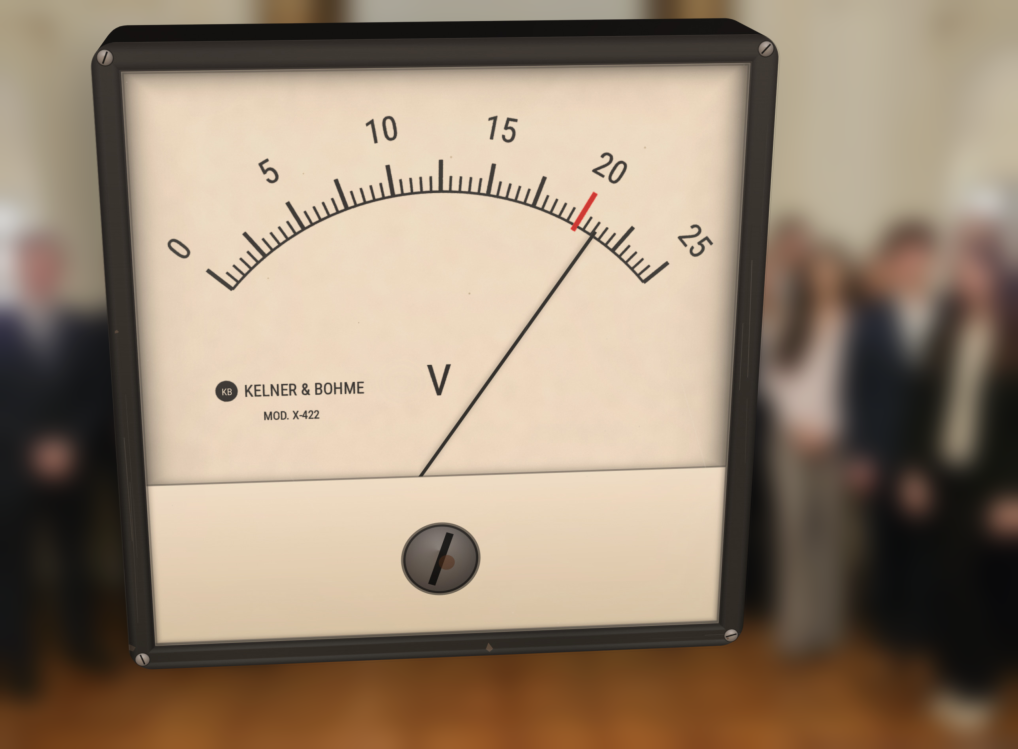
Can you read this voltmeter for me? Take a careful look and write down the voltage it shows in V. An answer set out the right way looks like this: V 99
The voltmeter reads V 21
